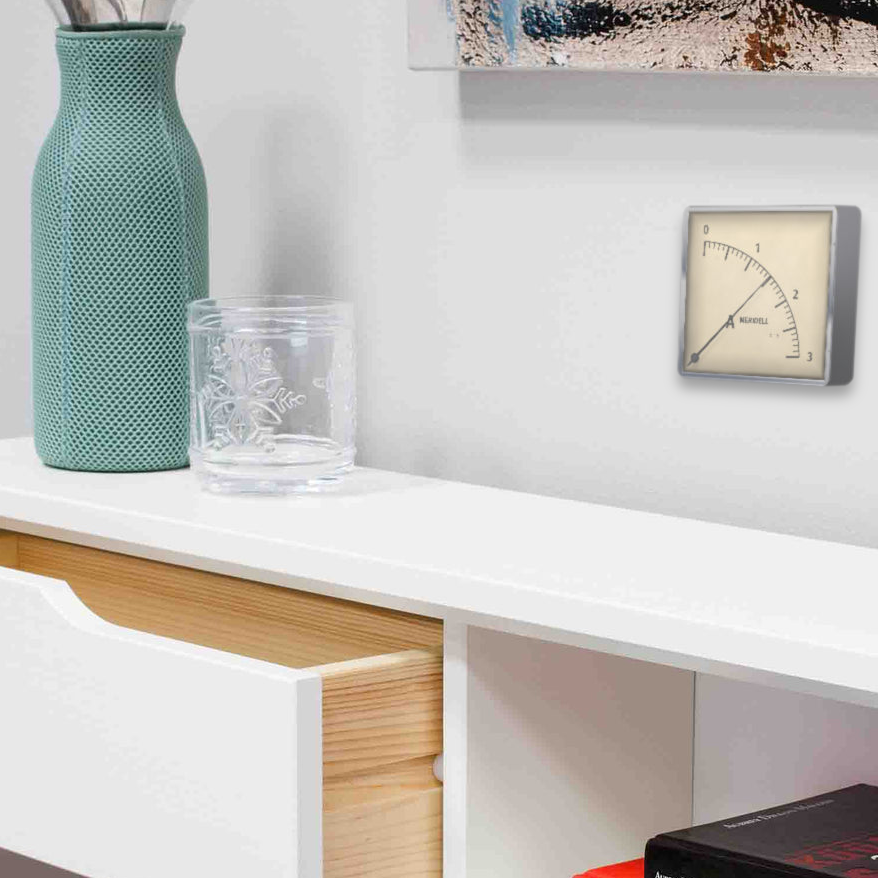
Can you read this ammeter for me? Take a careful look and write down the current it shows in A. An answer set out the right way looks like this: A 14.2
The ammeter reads A 1.5
